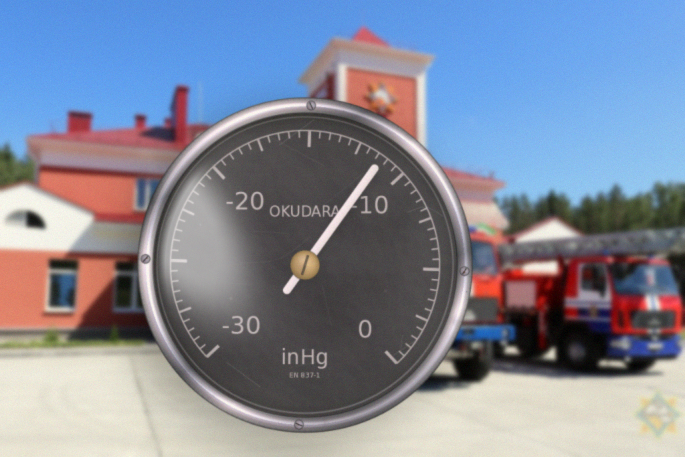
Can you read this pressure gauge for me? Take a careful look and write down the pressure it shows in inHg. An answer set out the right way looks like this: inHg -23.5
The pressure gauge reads inHg -11.25
